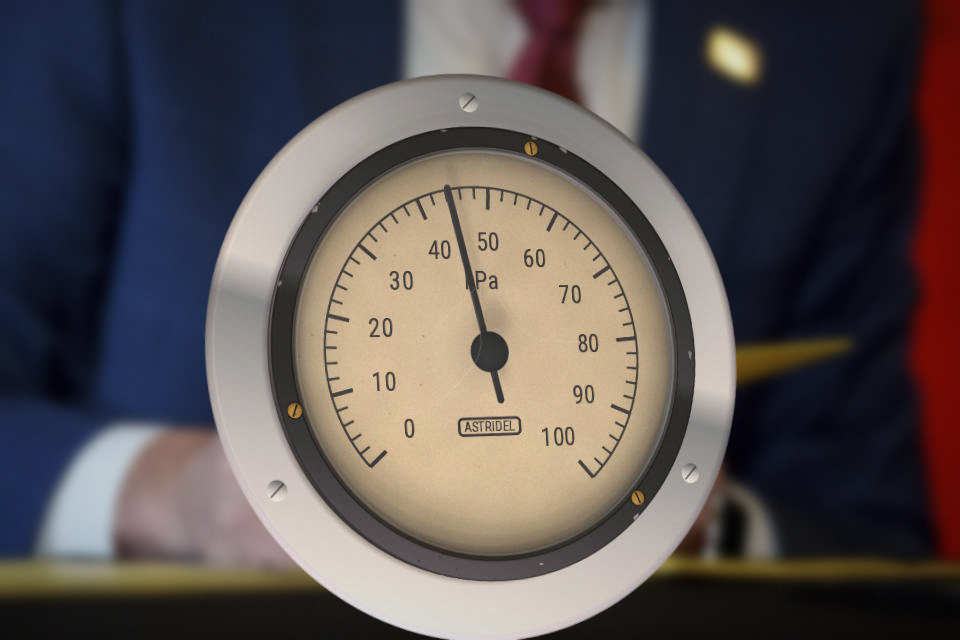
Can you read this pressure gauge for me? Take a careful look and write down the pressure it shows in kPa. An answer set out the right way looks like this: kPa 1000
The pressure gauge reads kPa 44
